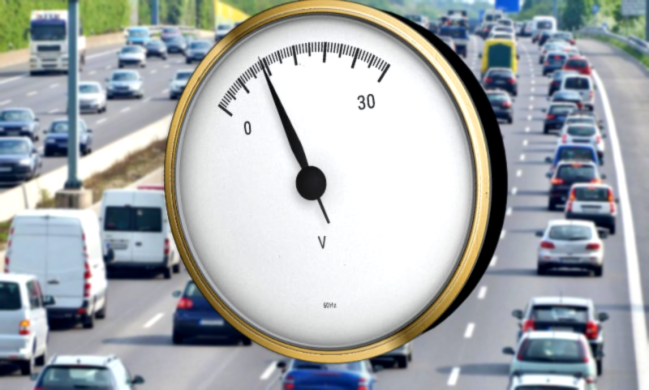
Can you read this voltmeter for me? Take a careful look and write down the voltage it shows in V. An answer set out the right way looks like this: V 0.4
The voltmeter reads V 10
